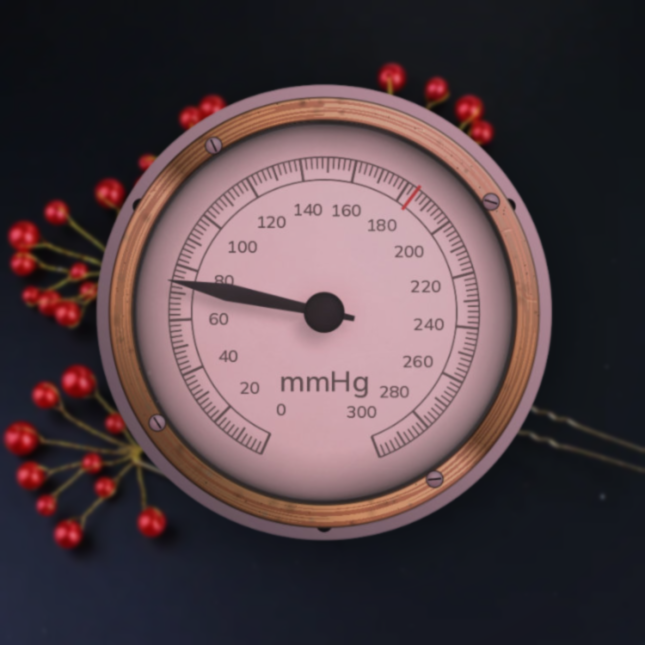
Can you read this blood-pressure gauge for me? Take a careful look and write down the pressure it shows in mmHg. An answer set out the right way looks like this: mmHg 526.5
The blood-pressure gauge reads mmHg 74
